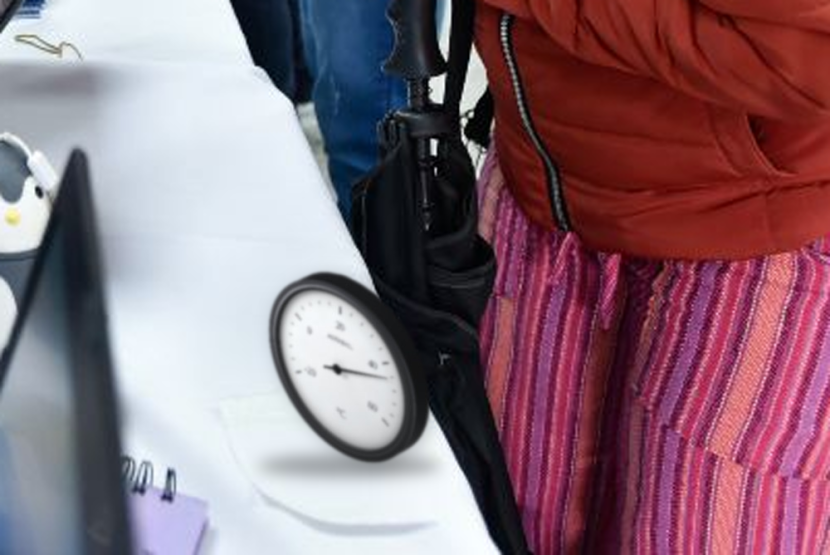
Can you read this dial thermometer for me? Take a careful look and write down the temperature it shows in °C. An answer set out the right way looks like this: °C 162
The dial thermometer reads °C 44
